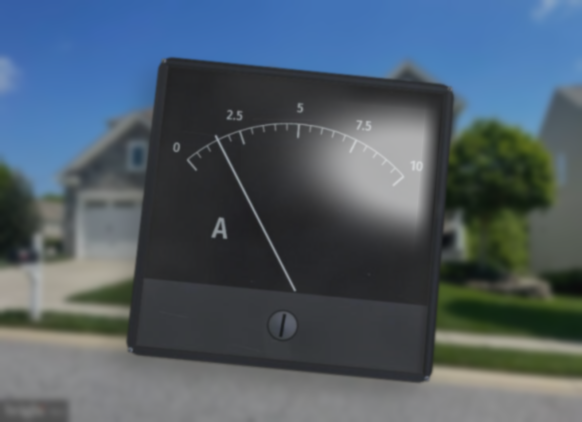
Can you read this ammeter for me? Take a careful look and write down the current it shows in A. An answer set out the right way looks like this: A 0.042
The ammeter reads A 1.5
